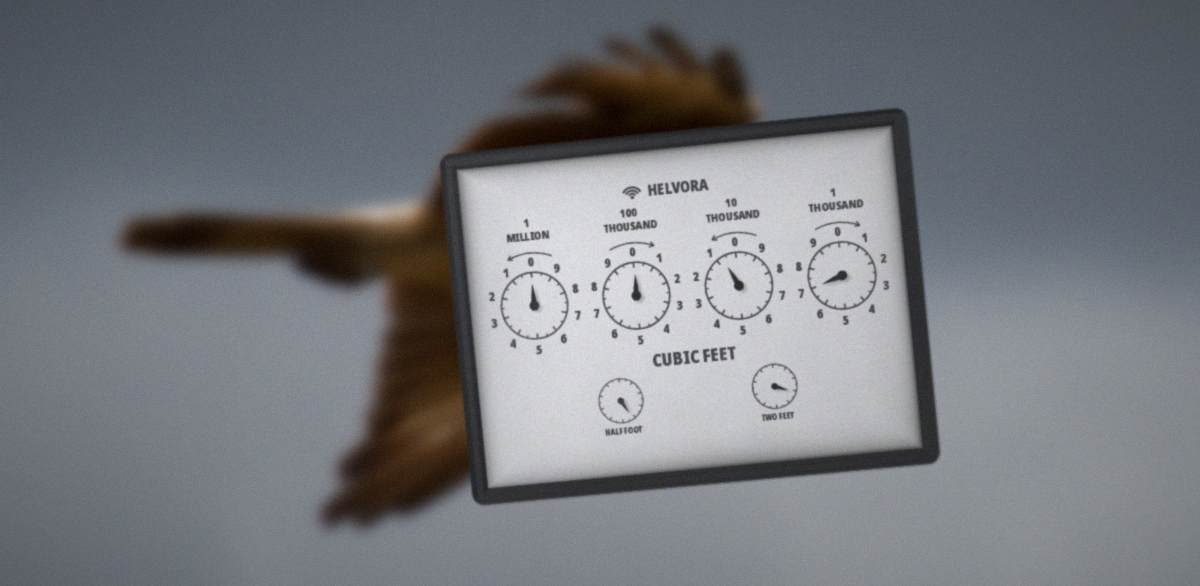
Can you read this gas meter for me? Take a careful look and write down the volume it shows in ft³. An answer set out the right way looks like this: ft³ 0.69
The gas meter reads ft³ 700
